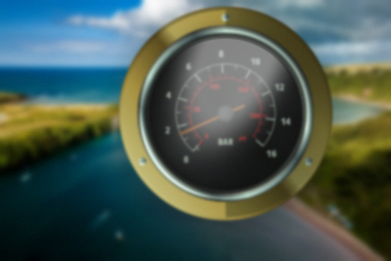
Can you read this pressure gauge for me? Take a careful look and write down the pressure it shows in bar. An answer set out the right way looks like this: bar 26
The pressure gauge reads bar 1.5
